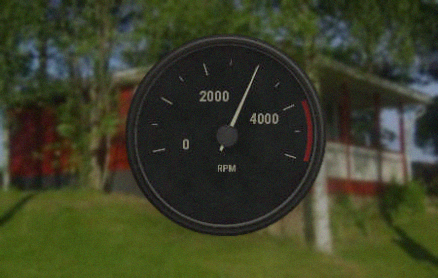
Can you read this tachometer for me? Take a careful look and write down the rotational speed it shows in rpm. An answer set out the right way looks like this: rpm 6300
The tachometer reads rpm 3000
